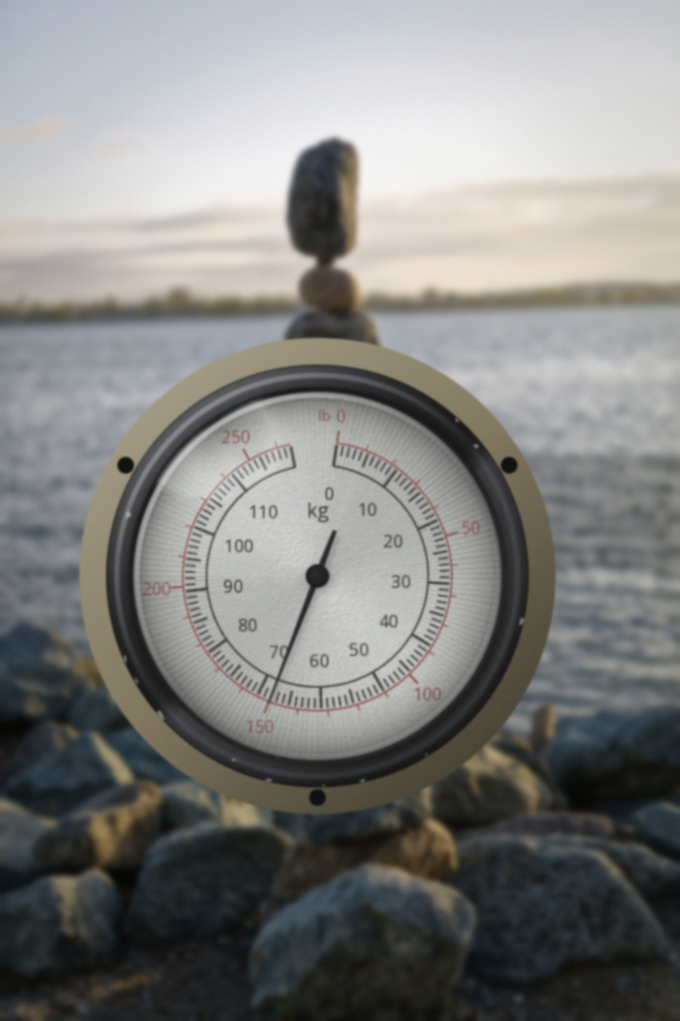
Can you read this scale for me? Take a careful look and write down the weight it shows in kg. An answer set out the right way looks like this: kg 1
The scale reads kg 68
